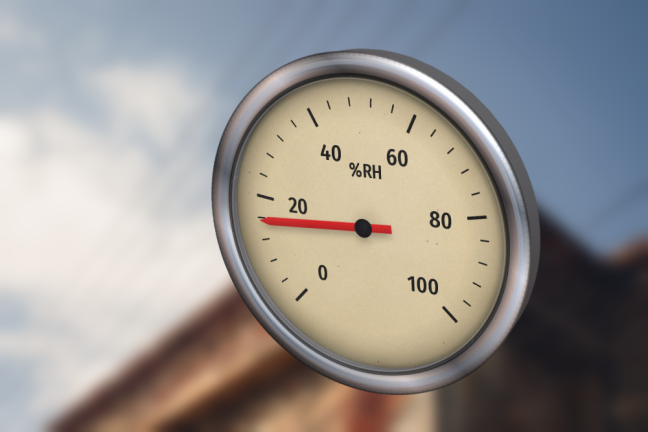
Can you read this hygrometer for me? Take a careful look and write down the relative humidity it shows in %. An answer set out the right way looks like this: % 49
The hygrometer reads % 16
